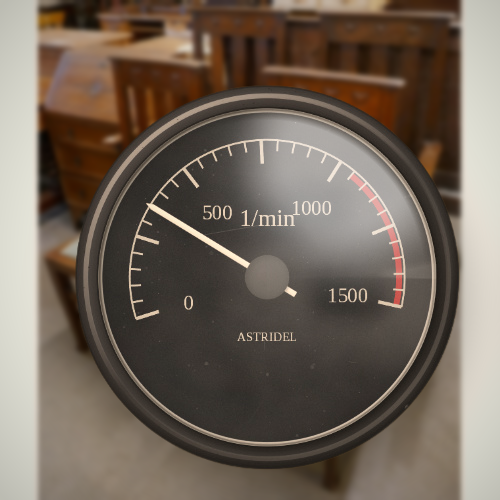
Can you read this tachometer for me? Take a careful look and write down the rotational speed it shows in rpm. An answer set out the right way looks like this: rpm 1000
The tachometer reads rpm 350
